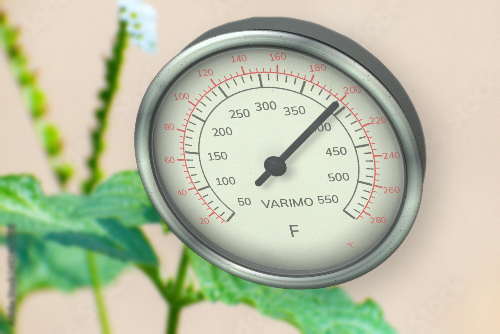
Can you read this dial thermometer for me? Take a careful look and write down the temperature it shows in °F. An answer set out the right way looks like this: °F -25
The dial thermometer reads °F 390
